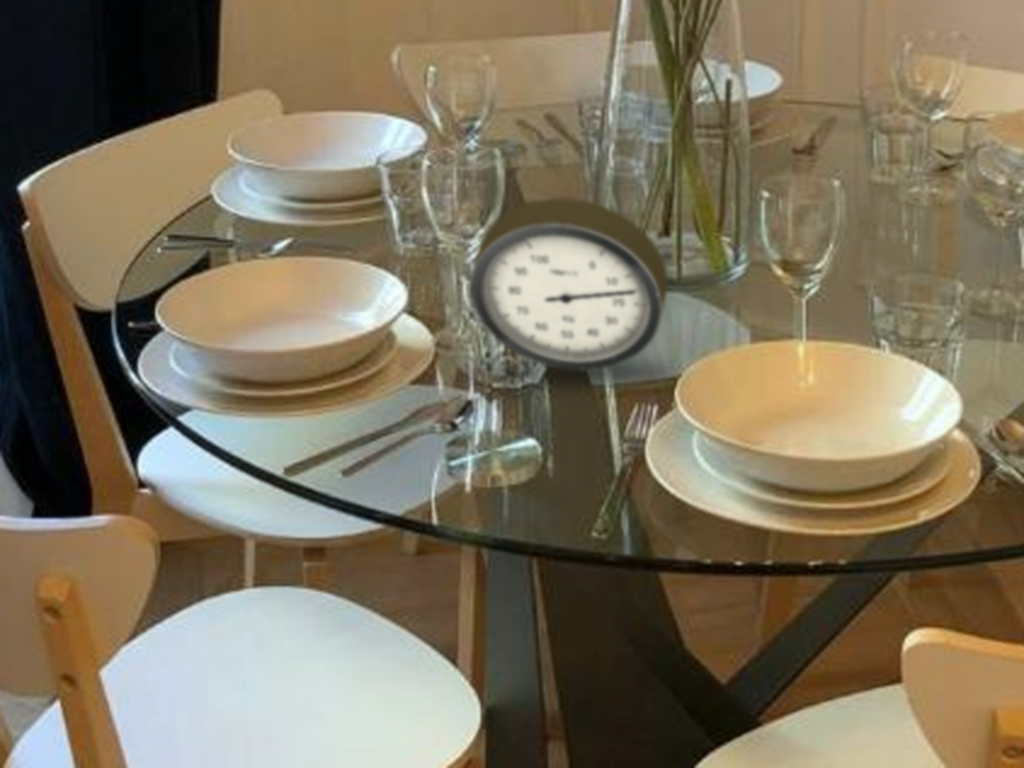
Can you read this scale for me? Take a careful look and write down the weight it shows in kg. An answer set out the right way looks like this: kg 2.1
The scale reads kg 15
